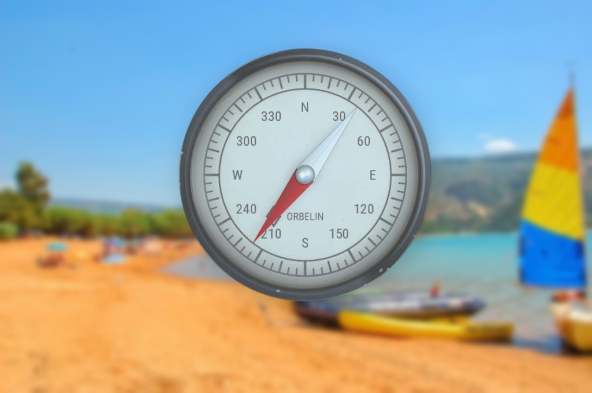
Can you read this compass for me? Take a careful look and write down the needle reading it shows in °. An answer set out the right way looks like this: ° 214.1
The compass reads ° 217.5
